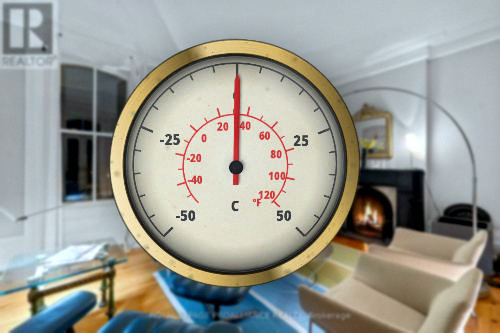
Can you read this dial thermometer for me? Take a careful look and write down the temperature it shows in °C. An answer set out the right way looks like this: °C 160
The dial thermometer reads °C 0
